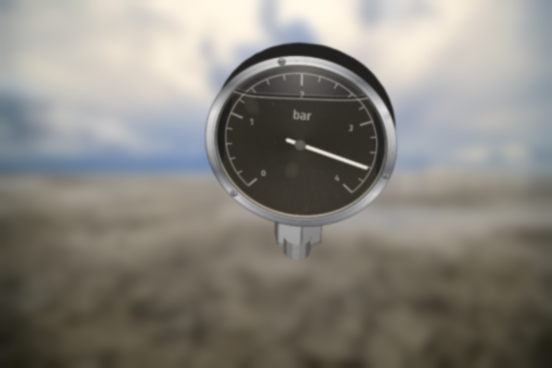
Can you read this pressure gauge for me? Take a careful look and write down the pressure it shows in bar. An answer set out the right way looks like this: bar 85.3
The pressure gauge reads bar 3.6
